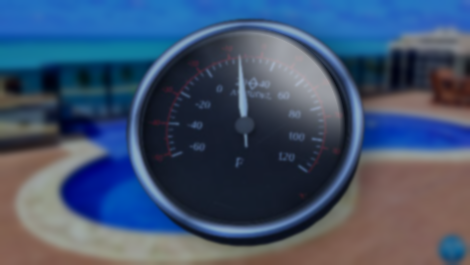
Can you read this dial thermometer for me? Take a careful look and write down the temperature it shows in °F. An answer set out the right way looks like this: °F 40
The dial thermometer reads °F 20
